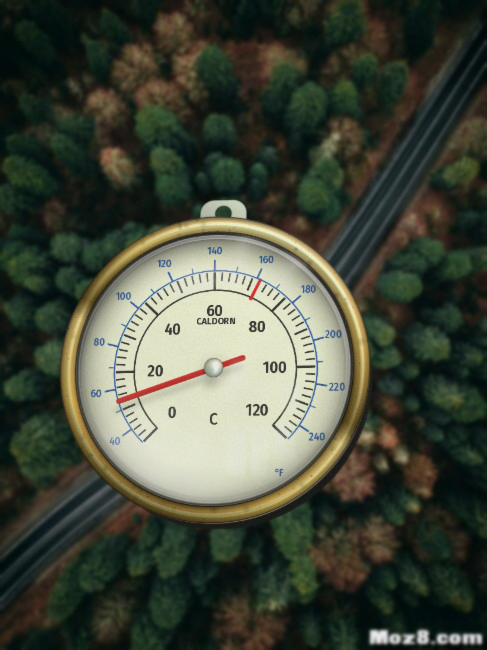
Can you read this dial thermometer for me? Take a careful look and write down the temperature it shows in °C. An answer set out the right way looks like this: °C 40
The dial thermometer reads °C 12
